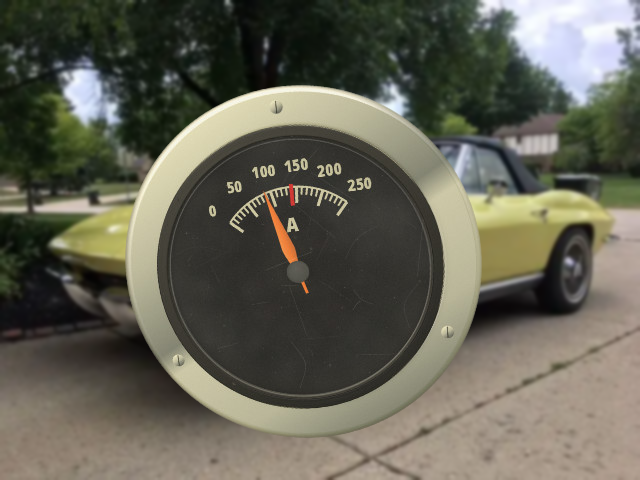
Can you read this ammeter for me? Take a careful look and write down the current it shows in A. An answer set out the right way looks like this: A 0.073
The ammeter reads A 90
